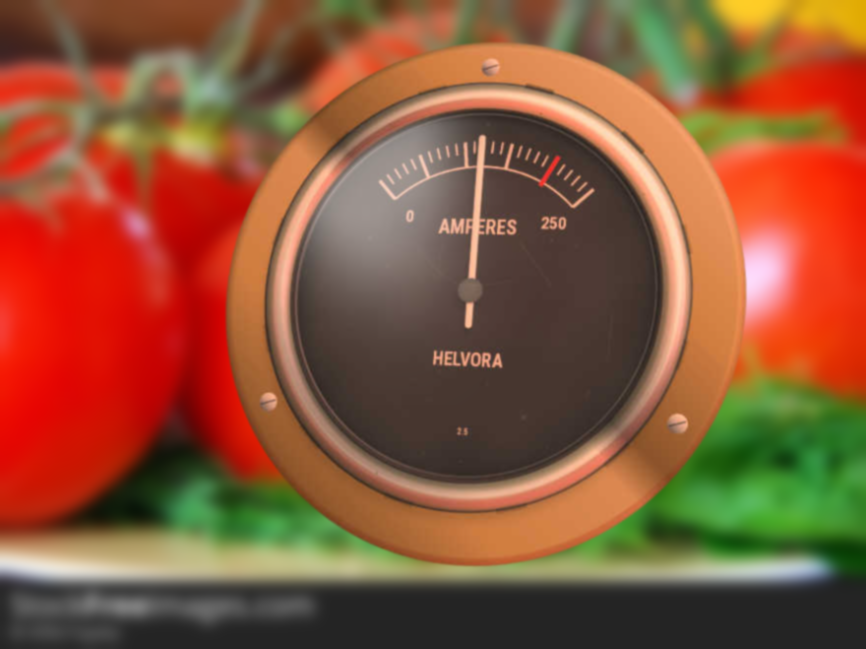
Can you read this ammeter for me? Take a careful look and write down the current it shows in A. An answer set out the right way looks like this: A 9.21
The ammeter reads A 120
